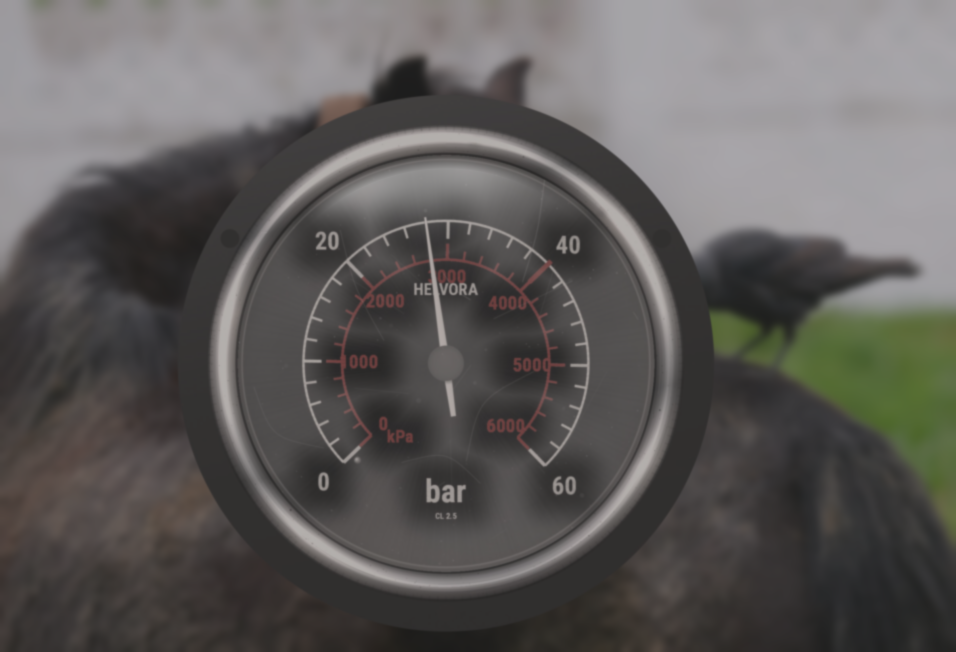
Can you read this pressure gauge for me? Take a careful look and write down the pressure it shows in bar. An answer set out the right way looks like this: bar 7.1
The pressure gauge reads bar 28
